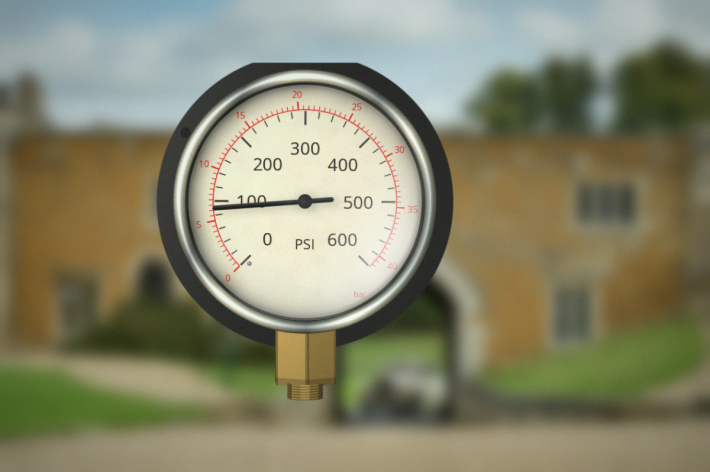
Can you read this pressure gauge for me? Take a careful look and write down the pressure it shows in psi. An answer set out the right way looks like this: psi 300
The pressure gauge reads psi 90
